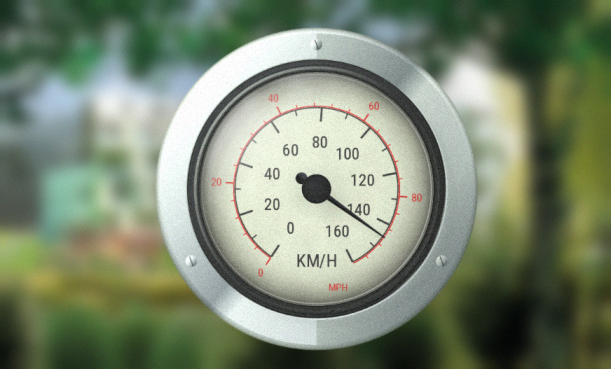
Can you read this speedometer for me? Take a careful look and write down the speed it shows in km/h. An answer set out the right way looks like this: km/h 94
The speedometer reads km/h 145
